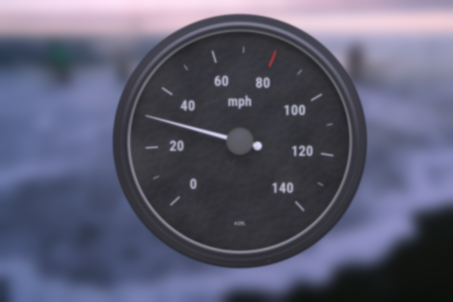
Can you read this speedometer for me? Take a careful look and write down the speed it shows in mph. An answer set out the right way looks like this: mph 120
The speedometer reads mph 30
